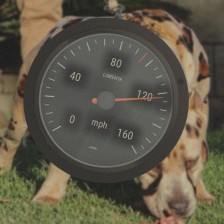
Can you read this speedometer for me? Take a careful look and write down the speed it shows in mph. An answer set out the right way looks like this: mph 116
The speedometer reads mph 122.5
